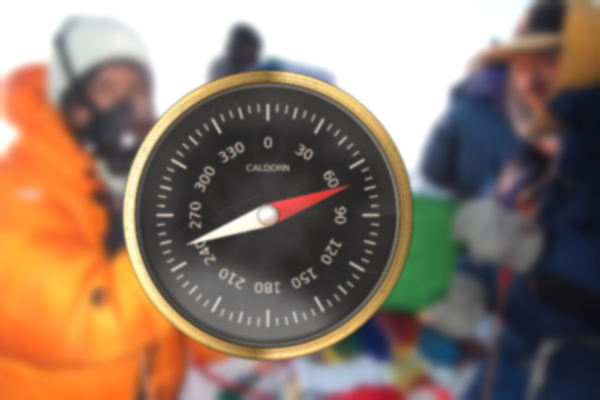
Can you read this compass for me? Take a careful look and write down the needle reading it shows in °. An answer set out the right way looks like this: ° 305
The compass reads ° 70
